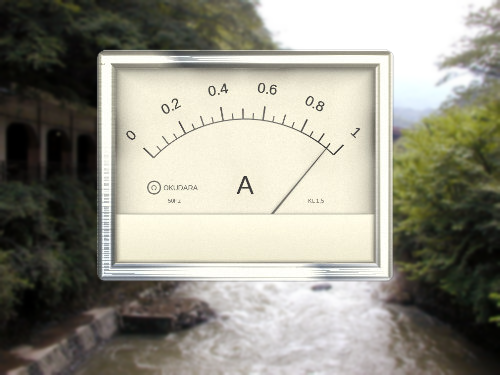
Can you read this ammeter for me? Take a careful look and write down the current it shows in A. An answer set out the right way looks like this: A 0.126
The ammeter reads A 0.95
